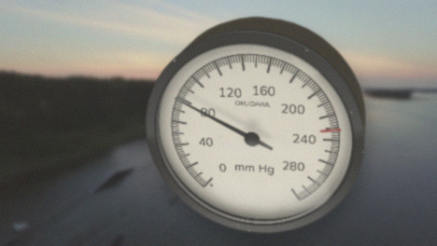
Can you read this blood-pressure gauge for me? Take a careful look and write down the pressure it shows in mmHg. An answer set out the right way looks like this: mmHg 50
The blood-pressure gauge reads mmHg 80
